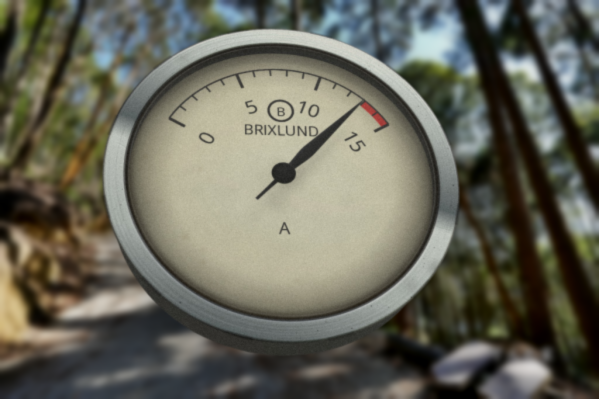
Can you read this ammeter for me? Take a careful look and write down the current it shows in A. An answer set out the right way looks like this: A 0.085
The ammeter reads A 13
